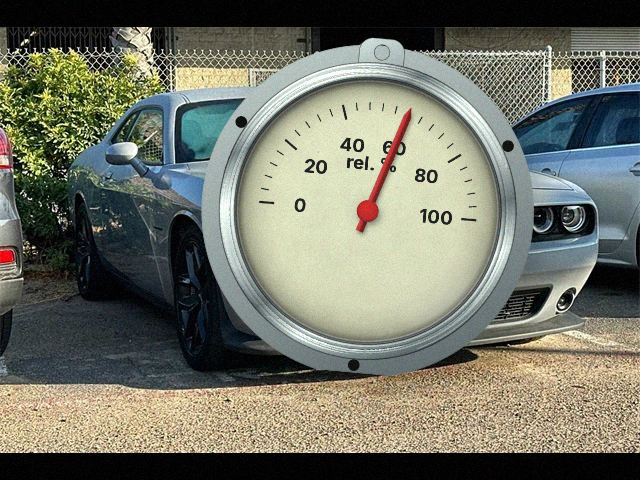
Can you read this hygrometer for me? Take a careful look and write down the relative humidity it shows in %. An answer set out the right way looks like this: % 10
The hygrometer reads % 60
